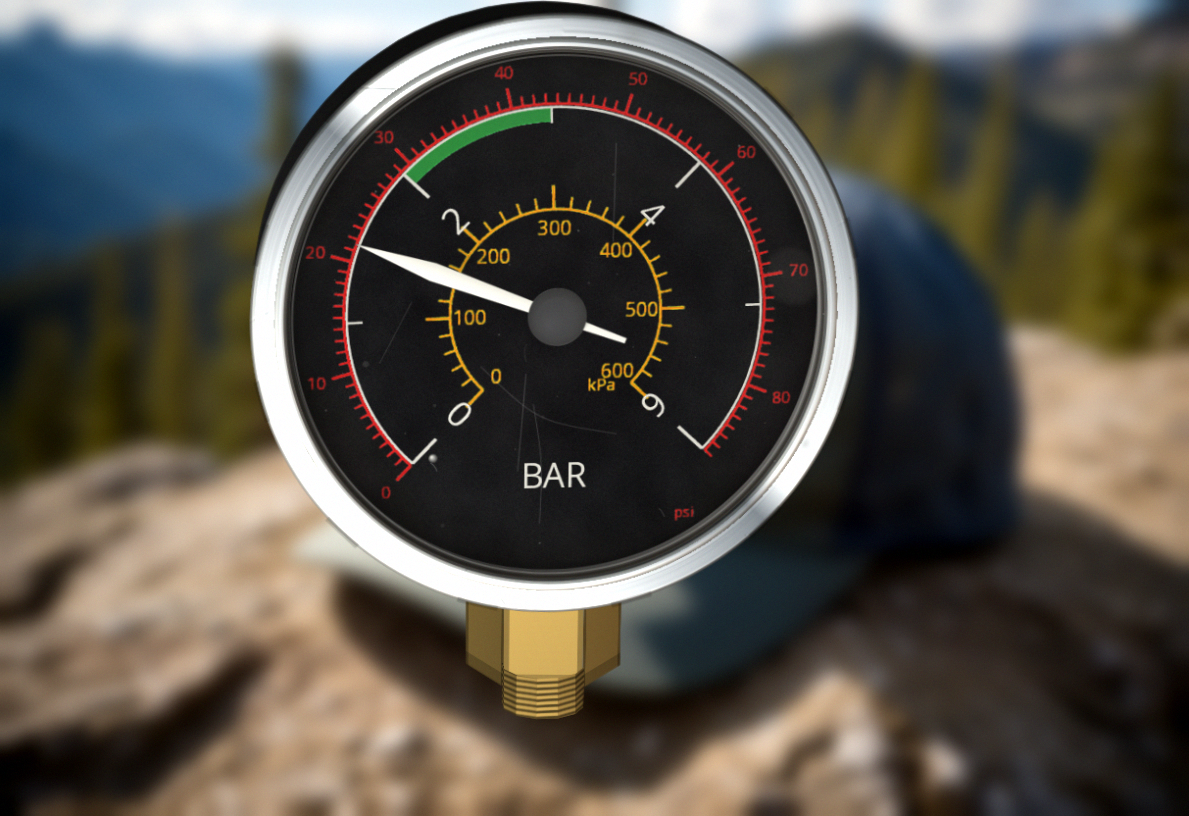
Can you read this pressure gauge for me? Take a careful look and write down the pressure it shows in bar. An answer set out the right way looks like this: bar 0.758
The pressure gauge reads bar 1.5
